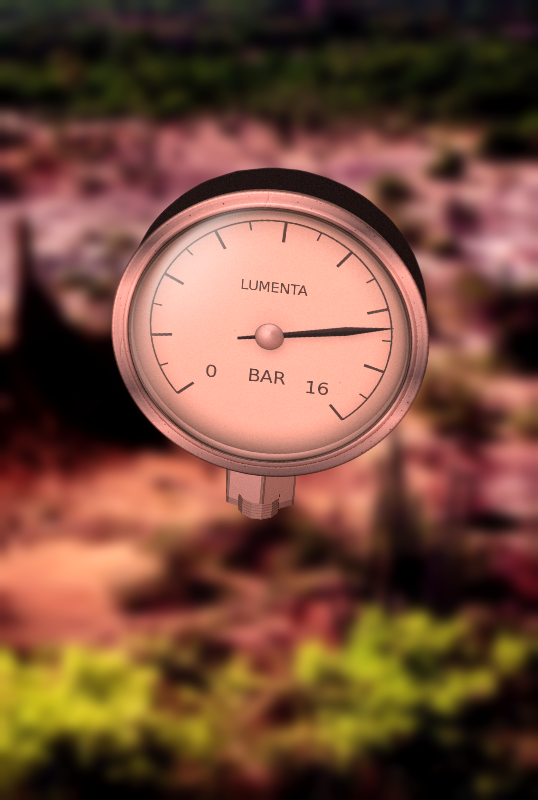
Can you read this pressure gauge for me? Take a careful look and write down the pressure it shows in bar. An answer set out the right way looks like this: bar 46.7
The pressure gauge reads bar 12.5
